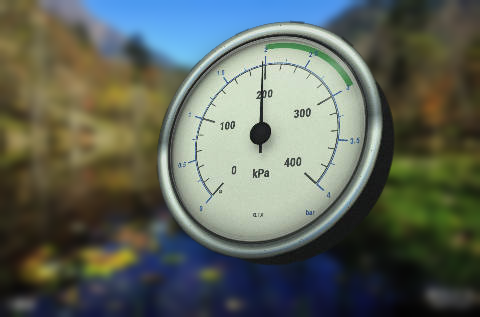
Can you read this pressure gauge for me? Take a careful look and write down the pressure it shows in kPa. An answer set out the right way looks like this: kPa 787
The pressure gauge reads kPa 200
